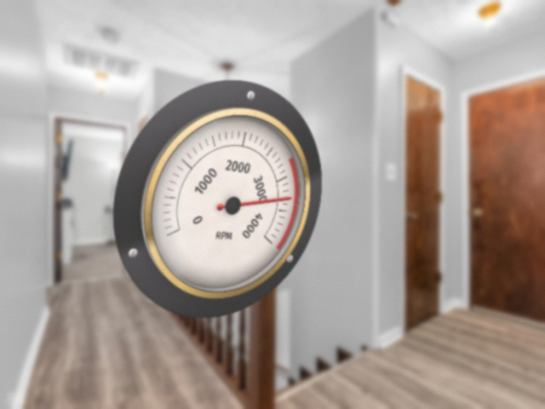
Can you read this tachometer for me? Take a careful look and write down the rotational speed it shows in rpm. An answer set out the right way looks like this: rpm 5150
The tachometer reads rpm 3300
